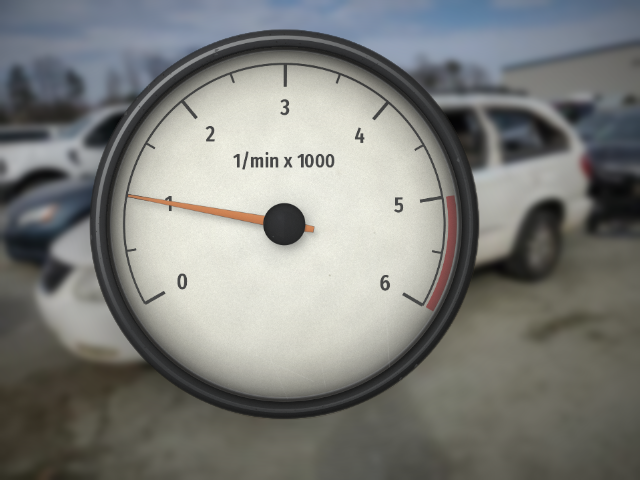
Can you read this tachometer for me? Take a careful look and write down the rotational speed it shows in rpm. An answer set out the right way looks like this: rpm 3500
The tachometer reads rpm 1000
